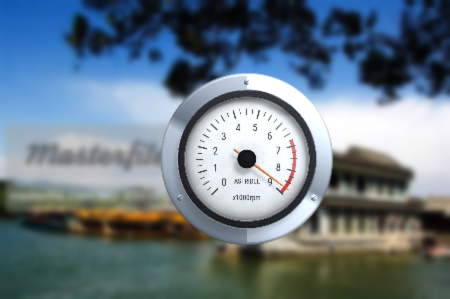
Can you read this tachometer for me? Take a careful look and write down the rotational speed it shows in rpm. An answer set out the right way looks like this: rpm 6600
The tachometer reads rpm 8750
